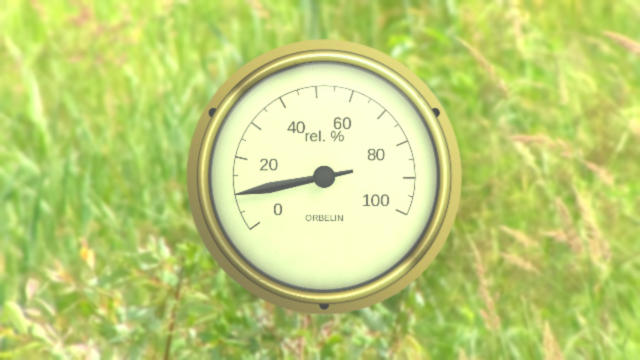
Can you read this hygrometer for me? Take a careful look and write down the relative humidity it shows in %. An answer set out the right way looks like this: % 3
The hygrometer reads % 10
